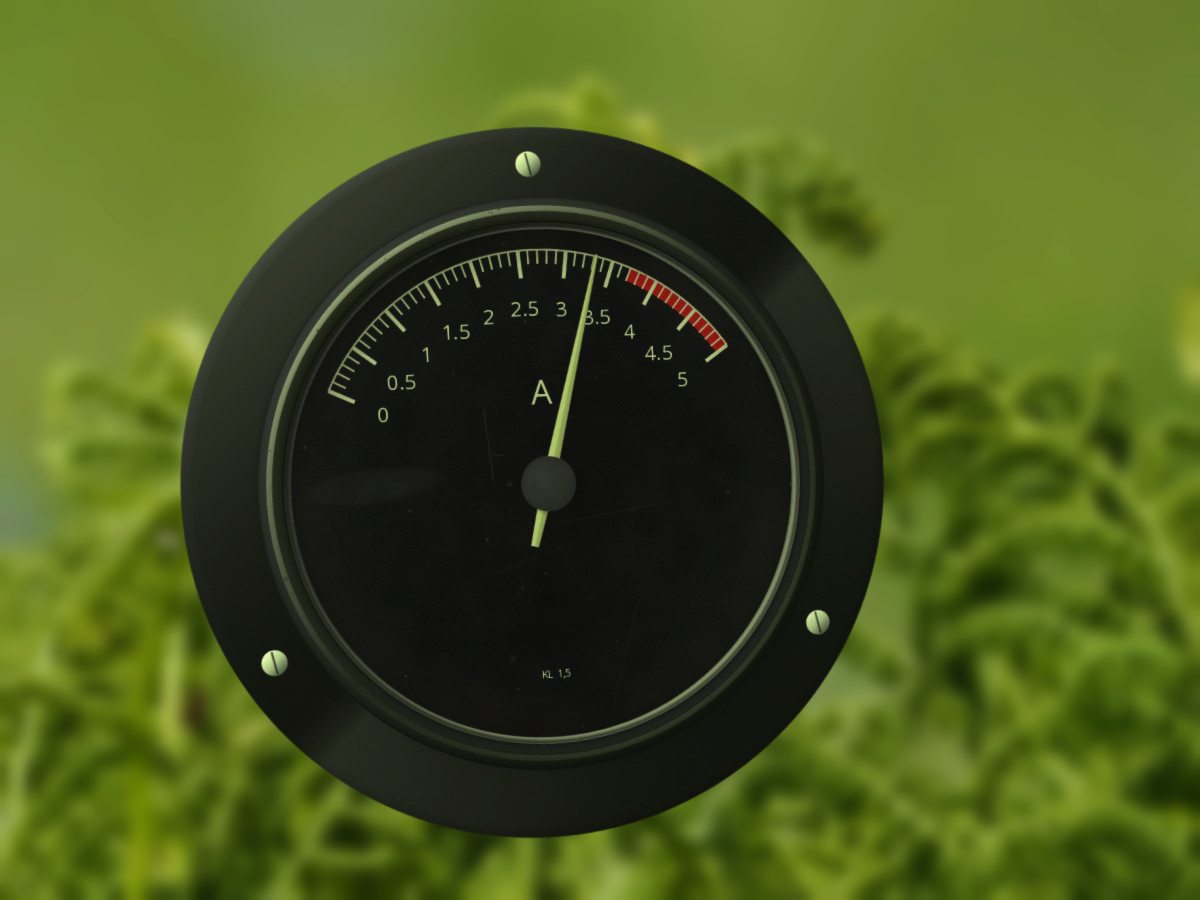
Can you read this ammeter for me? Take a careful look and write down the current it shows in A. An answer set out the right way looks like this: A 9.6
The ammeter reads A 3.3
